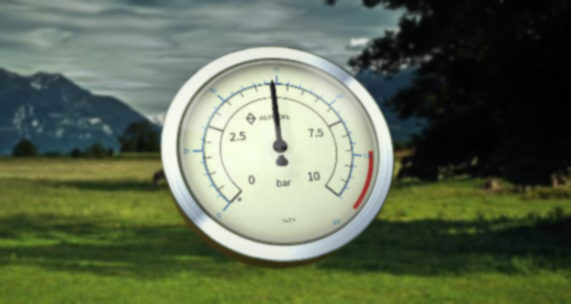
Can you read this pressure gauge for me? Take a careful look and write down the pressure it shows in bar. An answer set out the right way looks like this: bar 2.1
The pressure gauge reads bar 5
